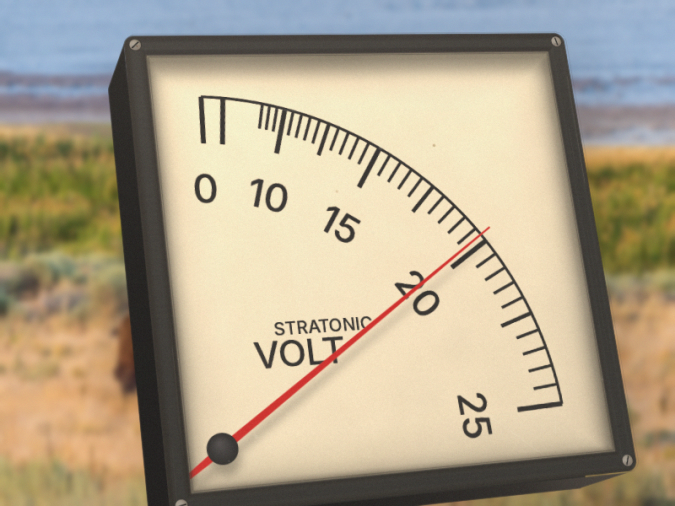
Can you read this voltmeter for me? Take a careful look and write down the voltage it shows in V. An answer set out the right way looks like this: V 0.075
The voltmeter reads V 19.75
